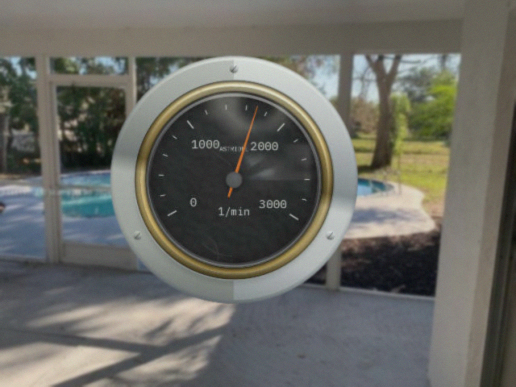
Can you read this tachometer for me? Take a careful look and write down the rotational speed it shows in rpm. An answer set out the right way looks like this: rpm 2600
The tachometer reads rpm 1700
